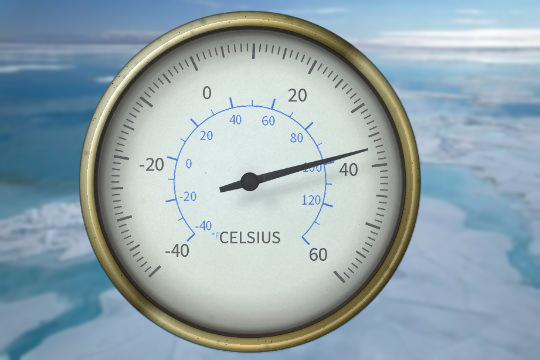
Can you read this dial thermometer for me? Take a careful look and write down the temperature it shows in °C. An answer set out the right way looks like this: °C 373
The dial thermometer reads °C 37
